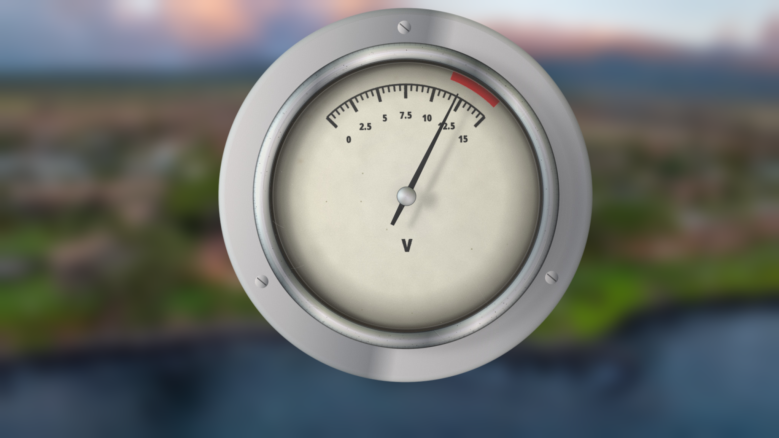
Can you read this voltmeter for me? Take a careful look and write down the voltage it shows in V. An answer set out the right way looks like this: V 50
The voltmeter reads V 12
